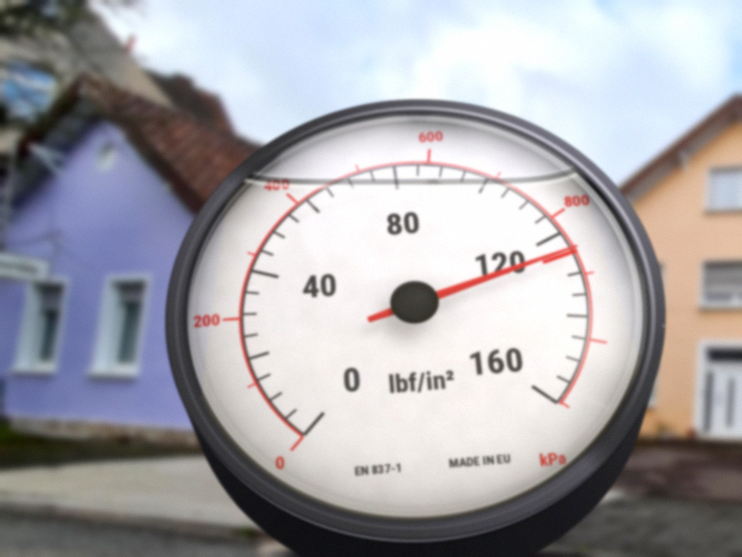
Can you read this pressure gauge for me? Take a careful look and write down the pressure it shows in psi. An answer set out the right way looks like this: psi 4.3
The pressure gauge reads psi 125
